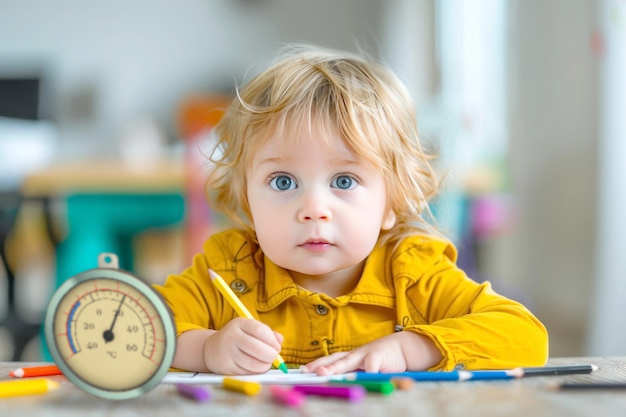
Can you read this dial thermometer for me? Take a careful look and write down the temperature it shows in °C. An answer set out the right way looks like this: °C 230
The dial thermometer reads °C 20
